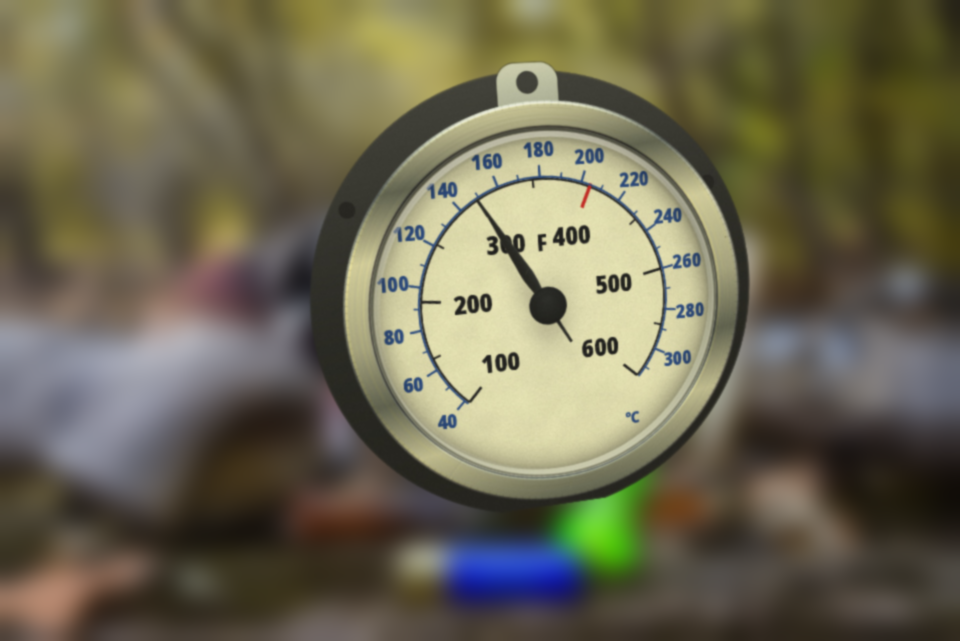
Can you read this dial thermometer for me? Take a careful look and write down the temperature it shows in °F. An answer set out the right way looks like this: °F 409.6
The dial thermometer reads °F 300
